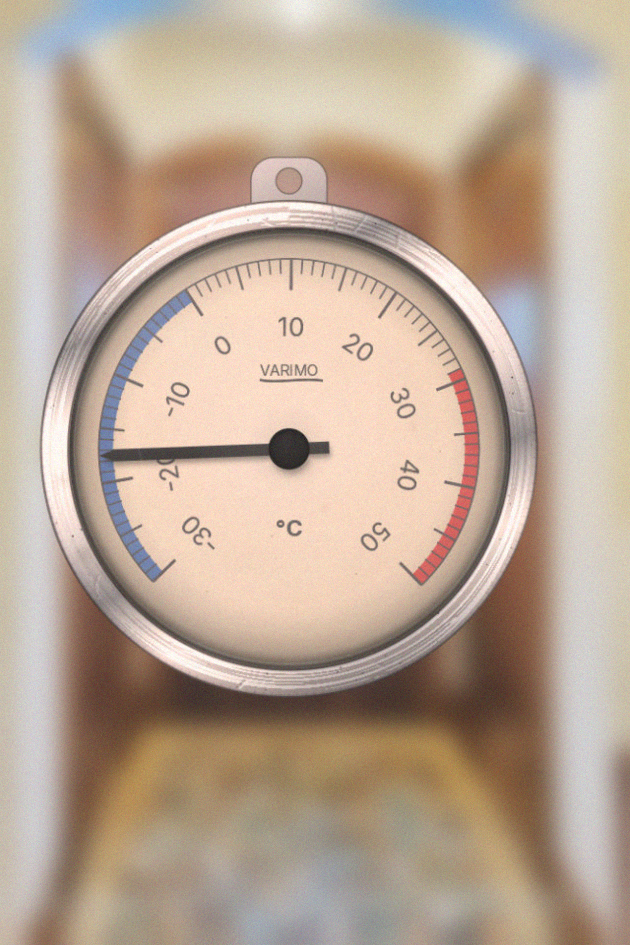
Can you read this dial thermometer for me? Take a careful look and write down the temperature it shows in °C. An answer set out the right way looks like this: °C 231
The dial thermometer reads °C -17.5
